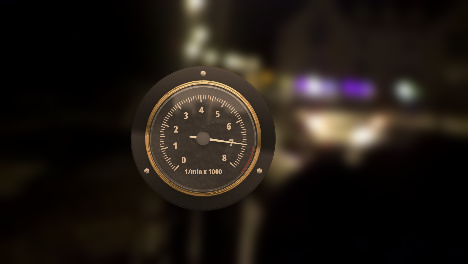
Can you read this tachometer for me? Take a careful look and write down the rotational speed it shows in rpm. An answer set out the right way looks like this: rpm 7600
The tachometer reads rpm 7000
